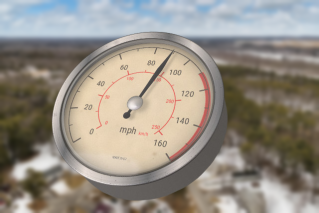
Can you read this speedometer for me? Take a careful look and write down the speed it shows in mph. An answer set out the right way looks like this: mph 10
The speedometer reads mph 90
